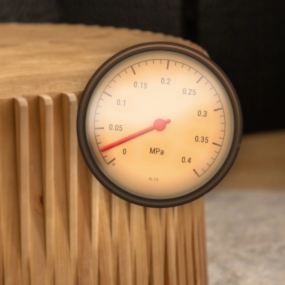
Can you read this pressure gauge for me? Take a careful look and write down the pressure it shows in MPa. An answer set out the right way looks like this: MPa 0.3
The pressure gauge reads MPa 0.02
